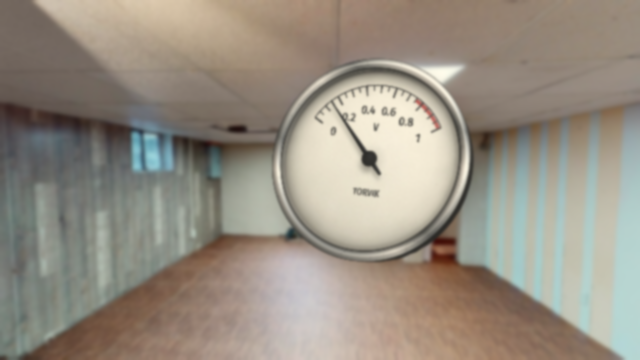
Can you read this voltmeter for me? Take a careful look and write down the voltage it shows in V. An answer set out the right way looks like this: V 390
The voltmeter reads V 0.15
